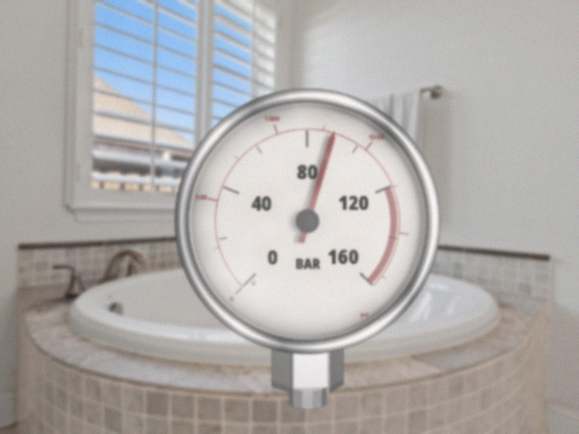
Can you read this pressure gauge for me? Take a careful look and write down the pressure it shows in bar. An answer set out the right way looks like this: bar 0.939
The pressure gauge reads bar 90
